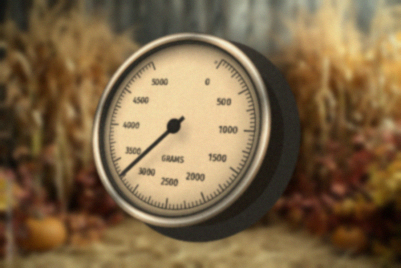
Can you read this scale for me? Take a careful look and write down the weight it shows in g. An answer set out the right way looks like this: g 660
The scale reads g 3250
